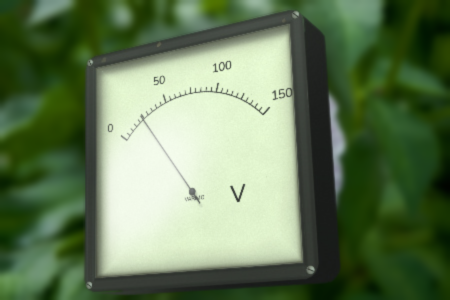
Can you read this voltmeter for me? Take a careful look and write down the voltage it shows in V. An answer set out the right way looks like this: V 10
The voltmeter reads V 25
